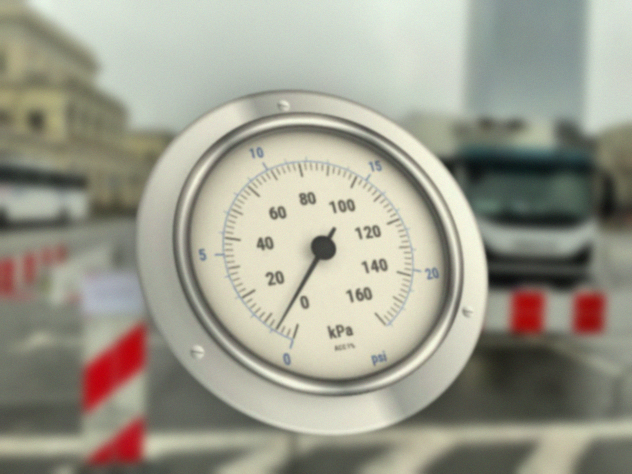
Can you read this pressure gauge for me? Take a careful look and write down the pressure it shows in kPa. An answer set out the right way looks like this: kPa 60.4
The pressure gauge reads kPa 6
